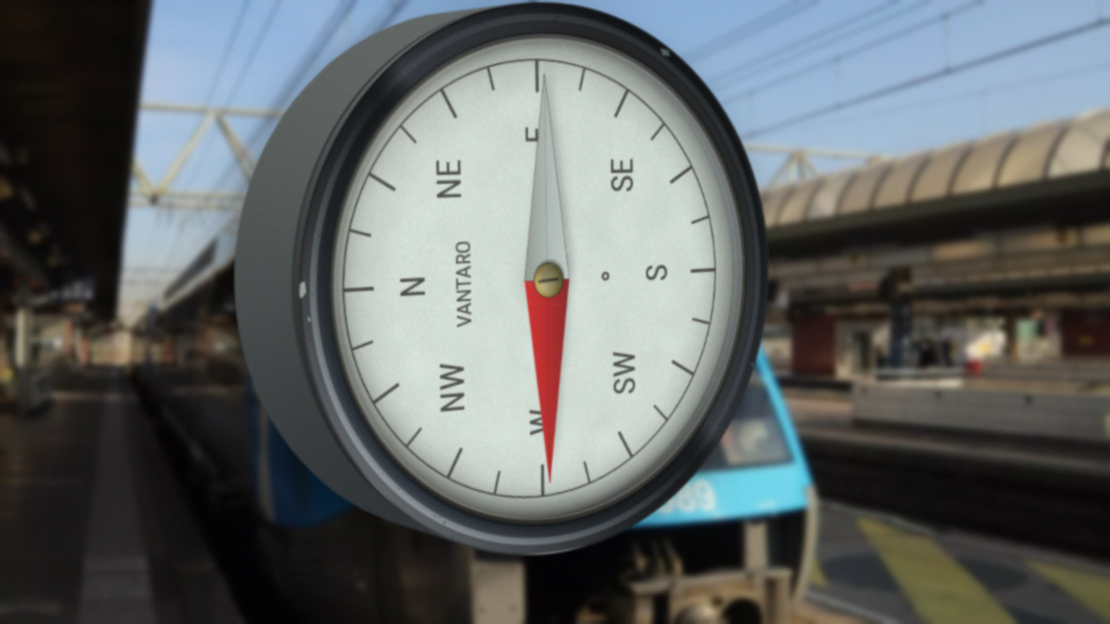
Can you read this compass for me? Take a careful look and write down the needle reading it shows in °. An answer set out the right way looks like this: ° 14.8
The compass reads ° 270
